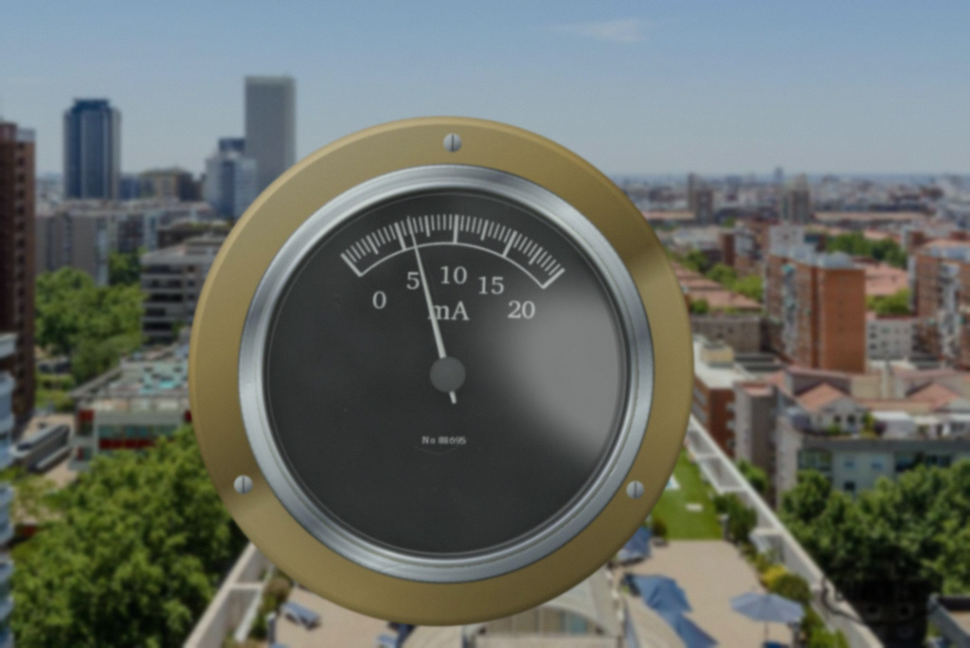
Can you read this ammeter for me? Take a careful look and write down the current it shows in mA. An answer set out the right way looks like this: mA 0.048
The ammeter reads mA 6
